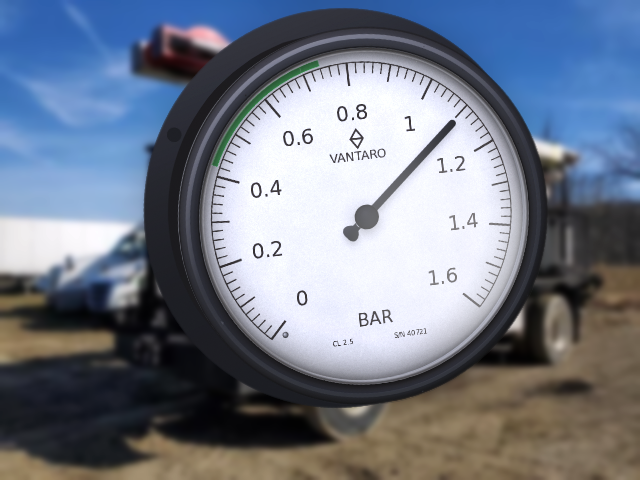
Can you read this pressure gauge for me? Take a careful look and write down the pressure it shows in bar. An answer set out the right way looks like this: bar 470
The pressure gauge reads bar 1.1
